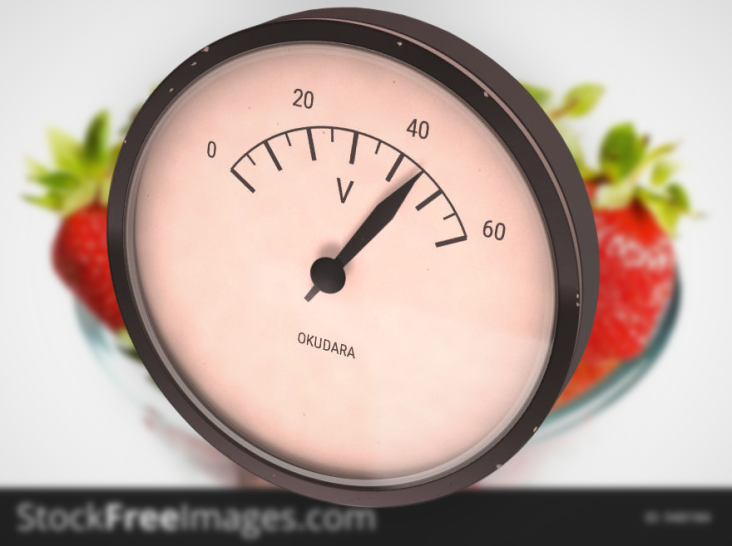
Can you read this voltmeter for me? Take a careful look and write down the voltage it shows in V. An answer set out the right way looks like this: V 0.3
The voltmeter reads V 45
